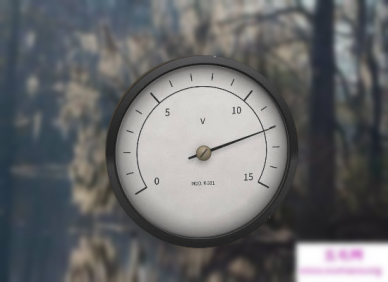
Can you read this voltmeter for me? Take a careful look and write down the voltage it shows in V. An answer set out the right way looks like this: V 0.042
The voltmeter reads V 12
